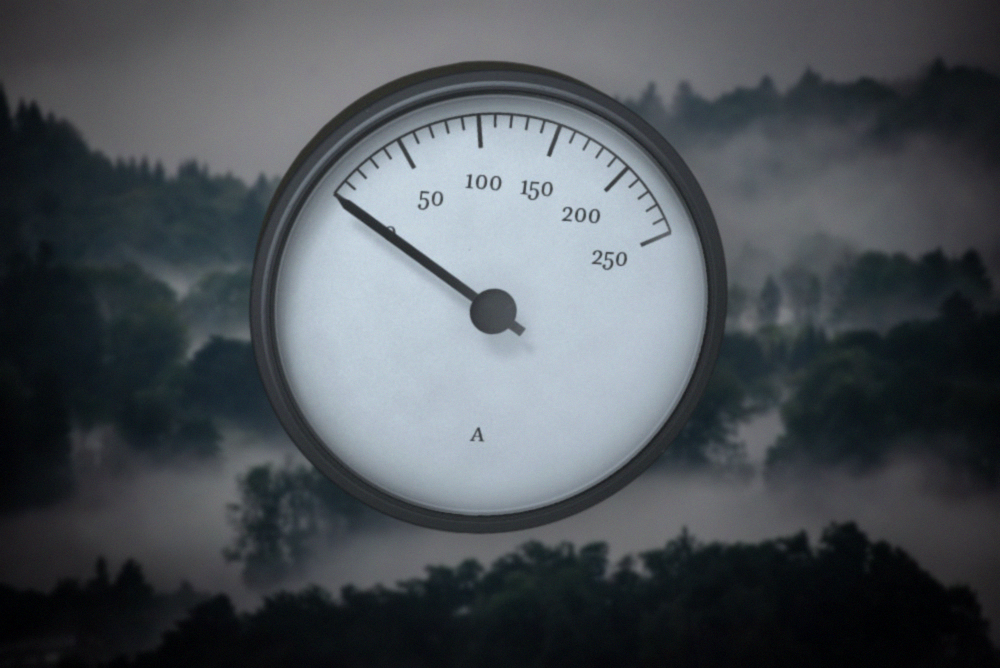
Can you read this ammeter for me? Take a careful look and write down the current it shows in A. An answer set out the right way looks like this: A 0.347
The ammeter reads A 0
